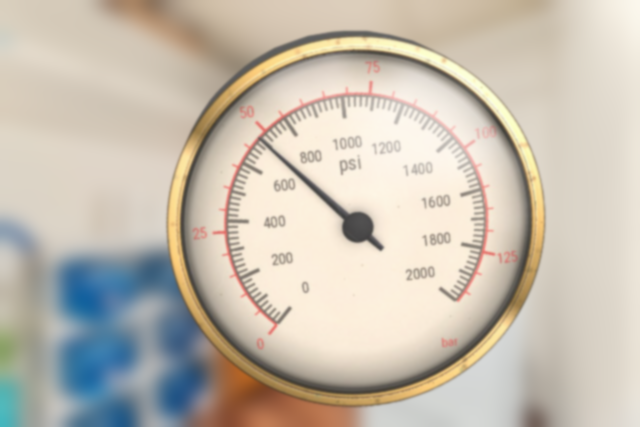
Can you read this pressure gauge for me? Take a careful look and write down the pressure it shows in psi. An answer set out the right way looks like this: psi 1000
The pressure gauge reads psi 700
